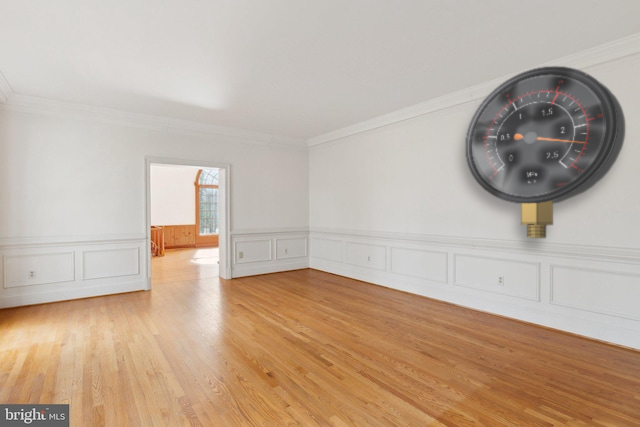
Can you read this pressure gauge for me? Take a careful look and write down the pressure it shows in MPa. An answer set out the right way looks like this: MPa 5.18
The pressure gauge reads MPa 2.2
